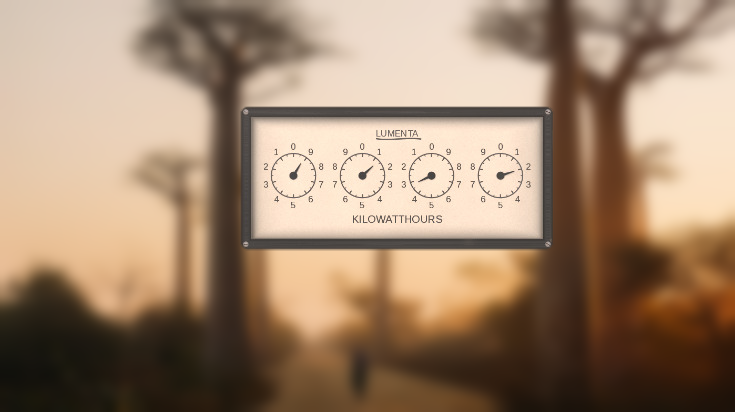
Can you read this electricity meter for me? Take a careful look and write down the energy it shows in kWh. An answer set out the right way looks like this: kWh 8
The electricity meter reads kWh 9132
